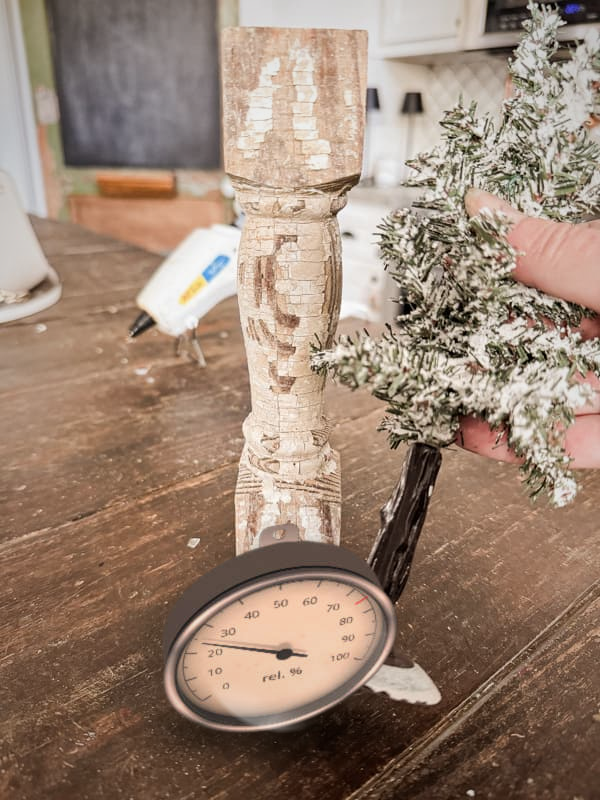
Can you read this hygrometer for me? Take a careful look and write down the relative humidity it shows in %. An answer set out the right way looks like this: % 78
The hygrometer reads % 25
